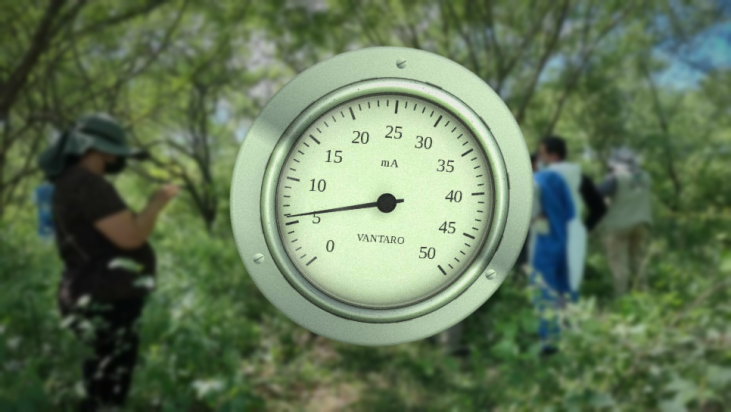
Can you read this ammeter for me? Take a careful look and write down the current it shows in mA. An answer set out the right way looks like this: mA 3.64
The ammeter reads mA 6
